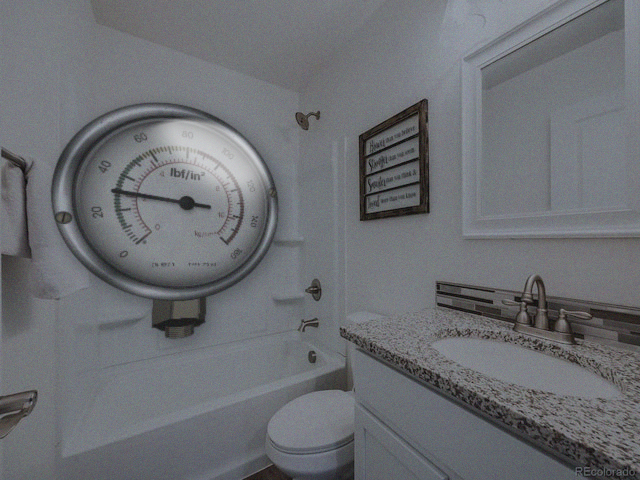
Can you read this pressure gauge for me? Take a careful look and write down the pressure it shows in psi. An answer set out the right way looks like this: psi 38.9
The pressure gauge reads psi 30
